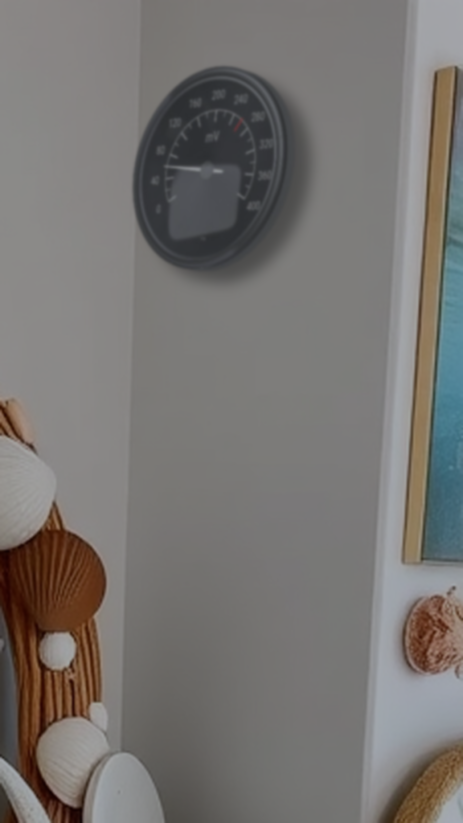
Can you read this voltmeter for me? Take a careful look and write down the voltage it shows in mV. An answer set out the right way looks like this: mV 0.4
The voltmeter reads mV 60
